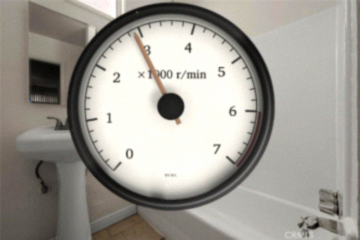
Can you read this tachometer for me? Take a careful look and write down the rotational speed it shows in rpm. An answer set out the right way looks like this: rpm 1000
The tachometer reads rpm 2900
